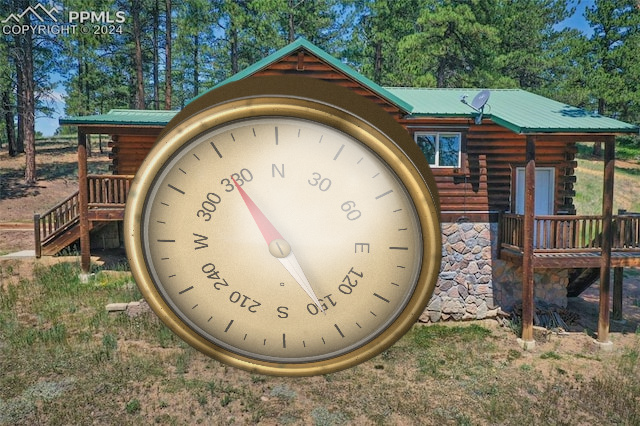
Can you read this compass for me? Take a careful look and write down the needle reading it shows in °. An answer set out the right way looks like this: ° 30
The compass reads ° 330
